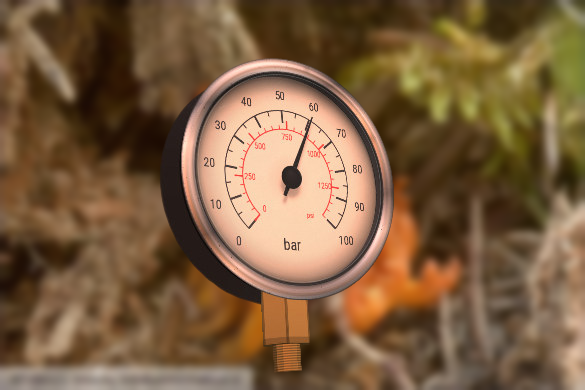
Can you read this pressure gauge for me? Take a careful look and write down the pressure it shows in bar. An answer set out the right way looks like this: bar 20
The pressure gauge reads bar 60
